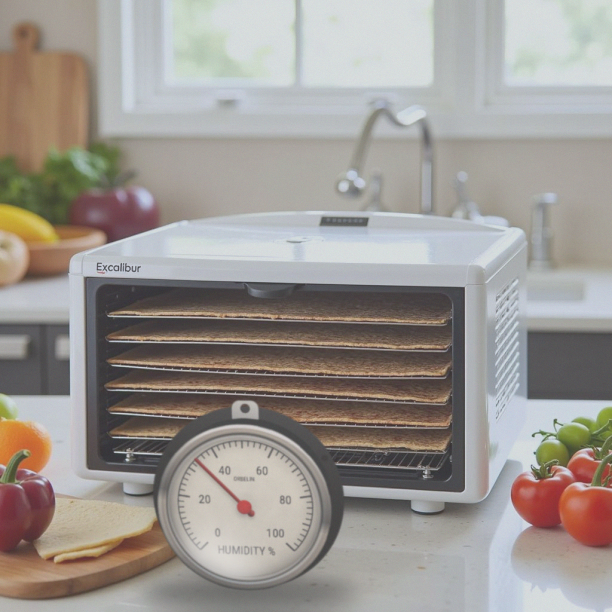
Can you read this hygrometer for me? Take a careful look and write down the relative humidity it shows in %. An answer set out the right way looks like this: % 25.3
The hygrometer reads % 34
